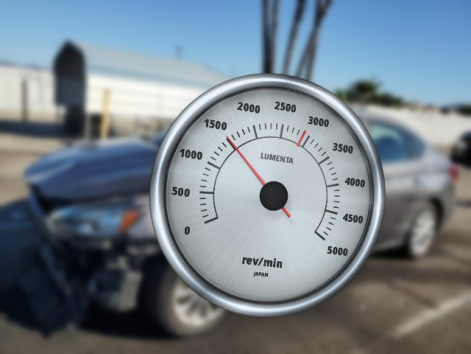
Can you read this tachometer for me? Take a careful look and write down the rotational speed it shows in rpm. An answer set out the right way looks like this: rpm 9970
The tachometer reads rpm 1500
